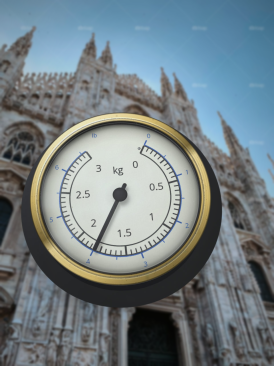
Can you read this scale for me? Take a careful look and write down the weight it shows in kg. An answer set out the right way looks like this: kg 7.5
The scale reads kg 1.8
